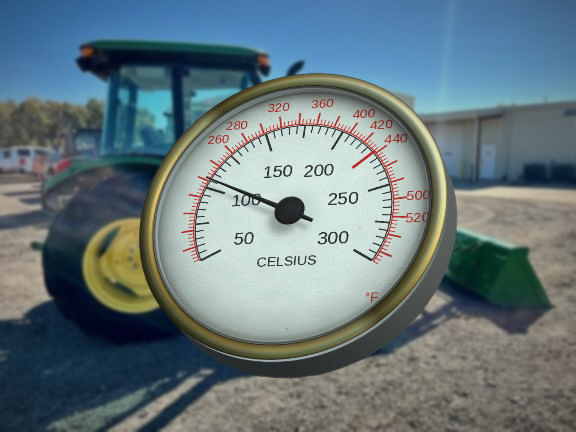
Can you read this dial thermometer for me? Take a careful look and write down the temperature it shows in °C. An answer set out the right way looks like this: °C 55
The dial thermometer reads °C 105
